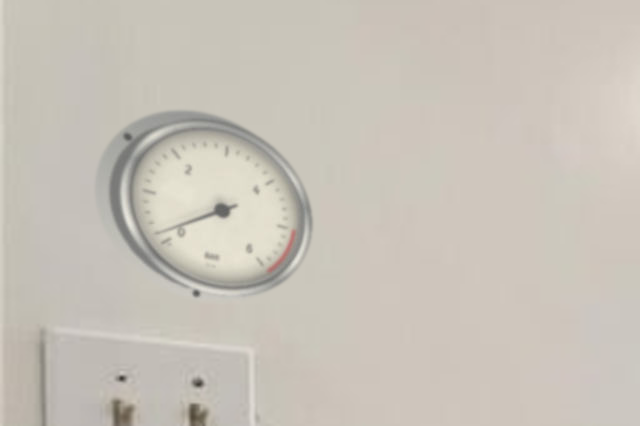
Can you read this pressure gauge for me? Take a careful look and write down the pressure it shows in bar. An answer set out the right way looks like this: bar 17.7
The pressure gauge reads bar 0.2
